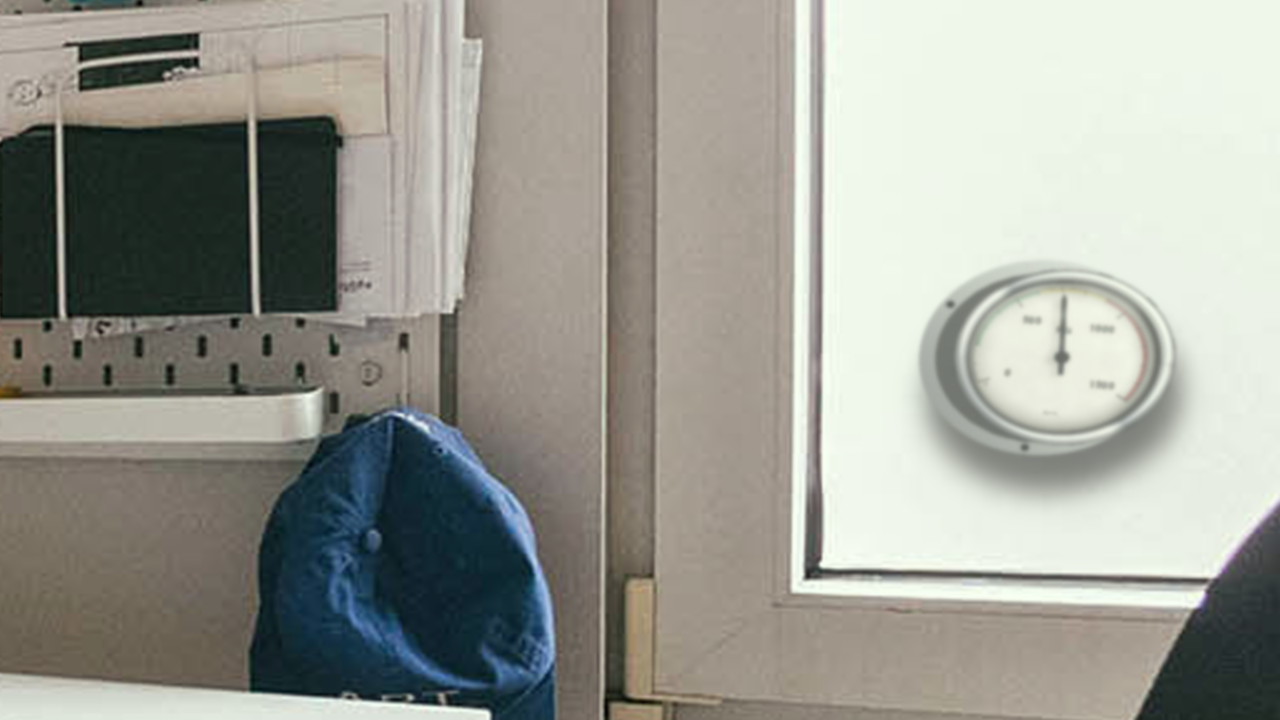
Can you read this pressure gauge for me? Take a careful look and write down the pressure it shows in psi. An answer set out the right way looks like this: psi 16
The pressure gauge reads psi 700
